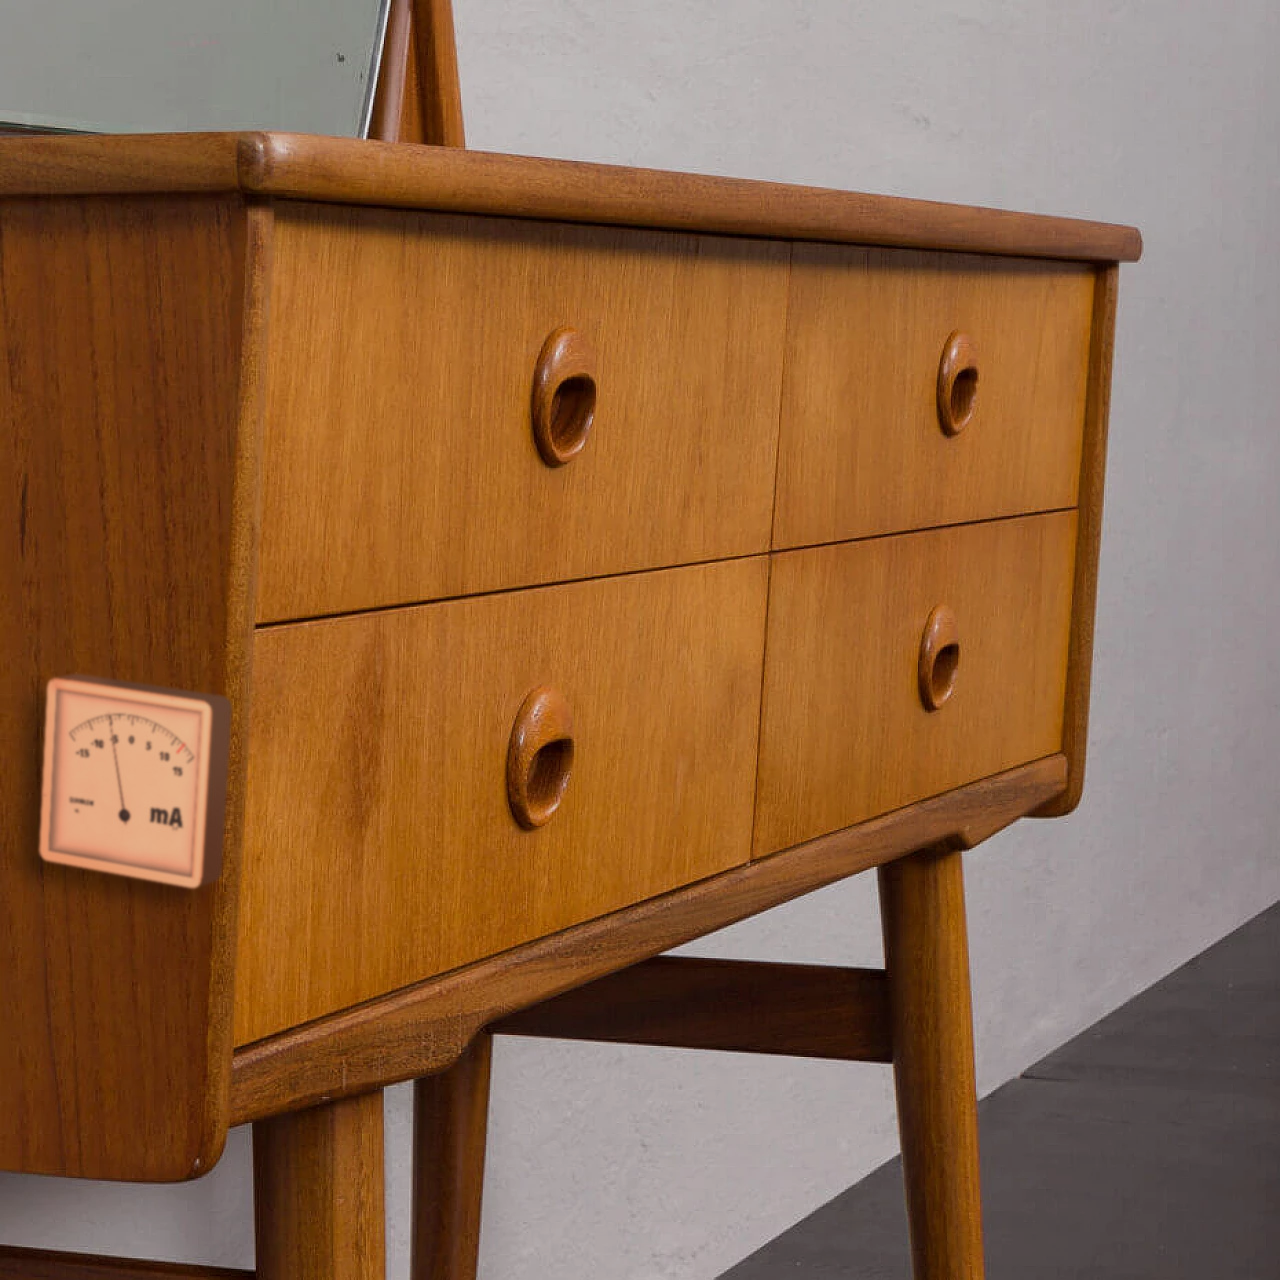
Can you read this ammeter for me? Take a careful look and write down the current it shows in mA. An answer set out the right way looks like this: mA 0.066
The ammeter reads mA -5
